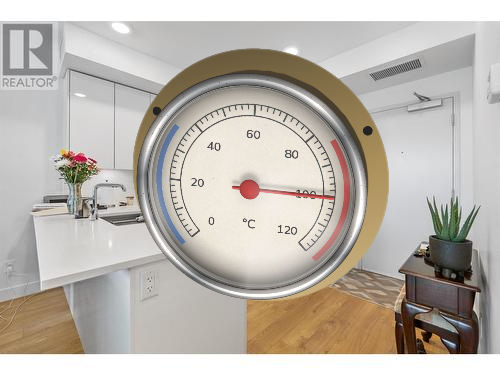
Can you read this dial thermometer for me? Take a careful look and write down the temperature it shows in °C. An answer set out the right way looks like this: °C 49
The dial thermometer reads °C 100
